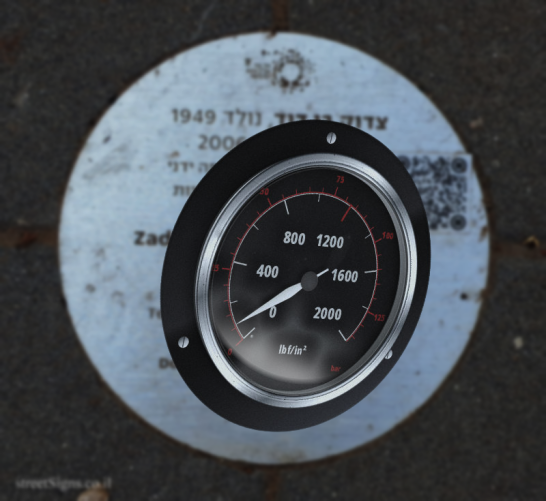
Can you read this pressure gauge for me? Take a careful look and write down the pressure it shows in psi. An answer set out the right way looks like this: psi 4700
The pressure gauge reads psi 100
